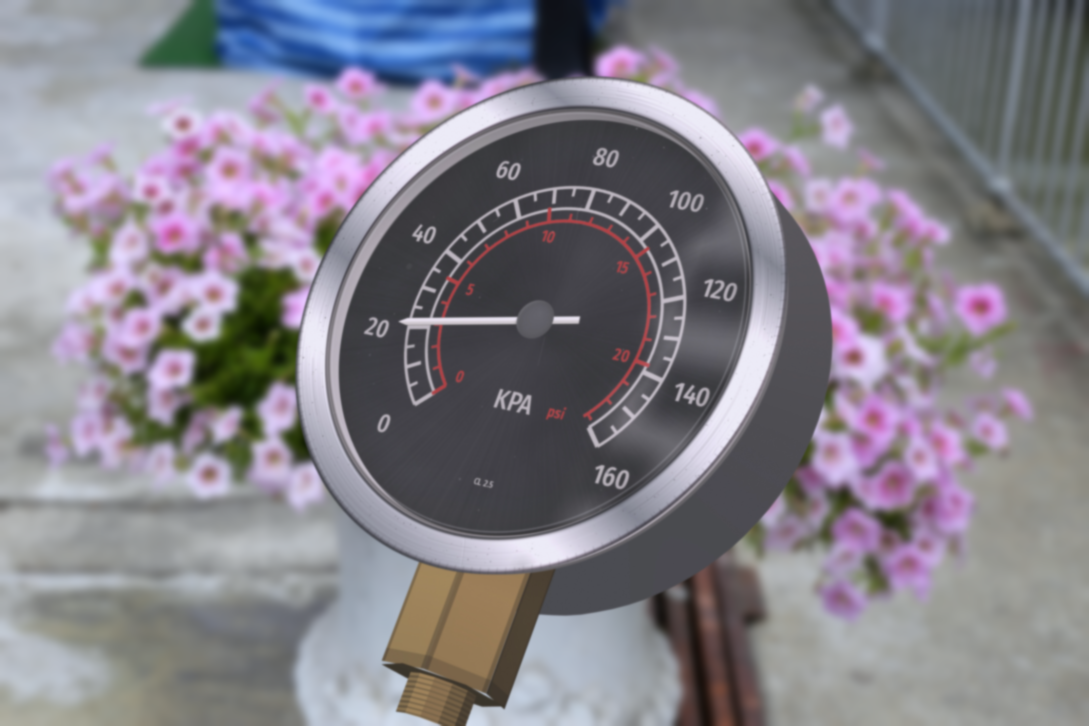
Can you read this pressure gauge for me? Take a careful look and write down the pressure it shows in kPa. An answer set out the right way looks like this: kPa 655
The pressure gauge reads kPa 20
